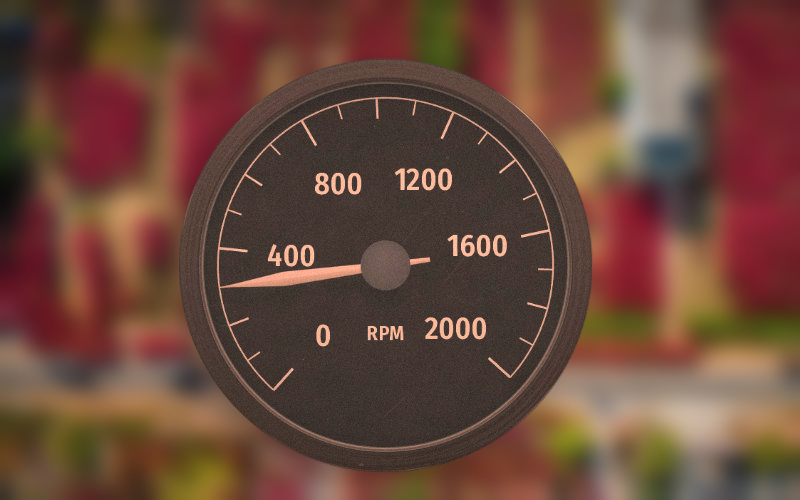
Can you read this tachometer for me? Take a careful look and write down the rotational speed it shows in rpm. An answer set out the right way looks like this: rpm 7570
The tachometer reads rpm 300
